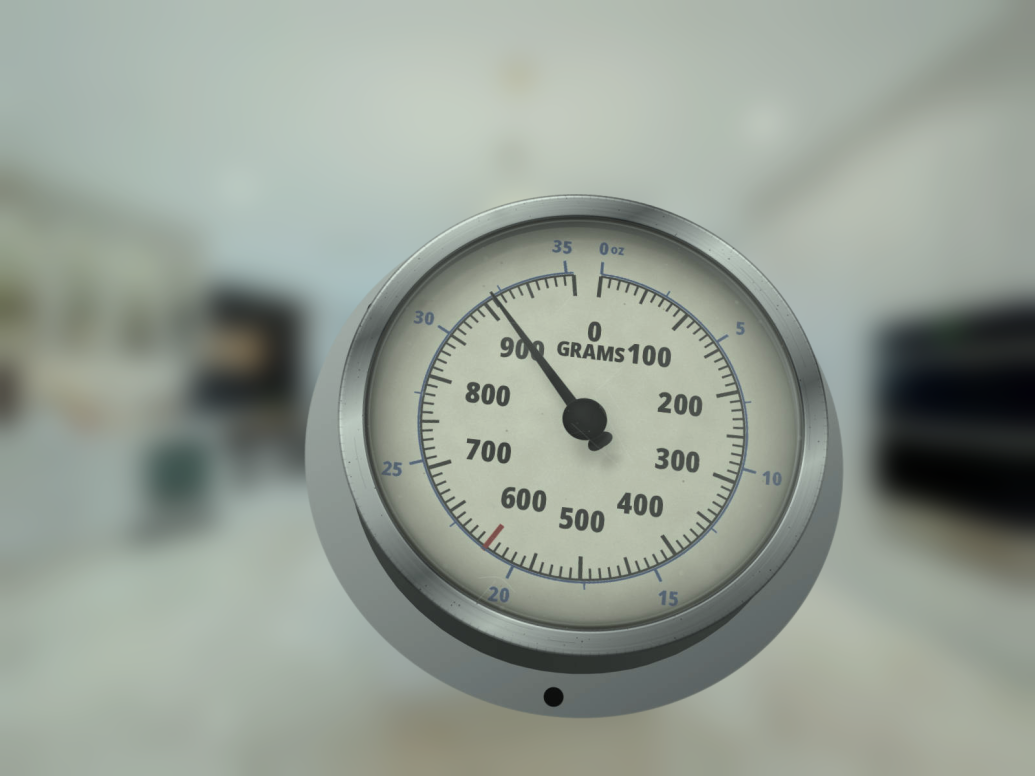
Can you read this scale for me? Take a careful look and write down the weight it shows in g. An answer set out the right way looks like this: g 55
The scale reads g 910
